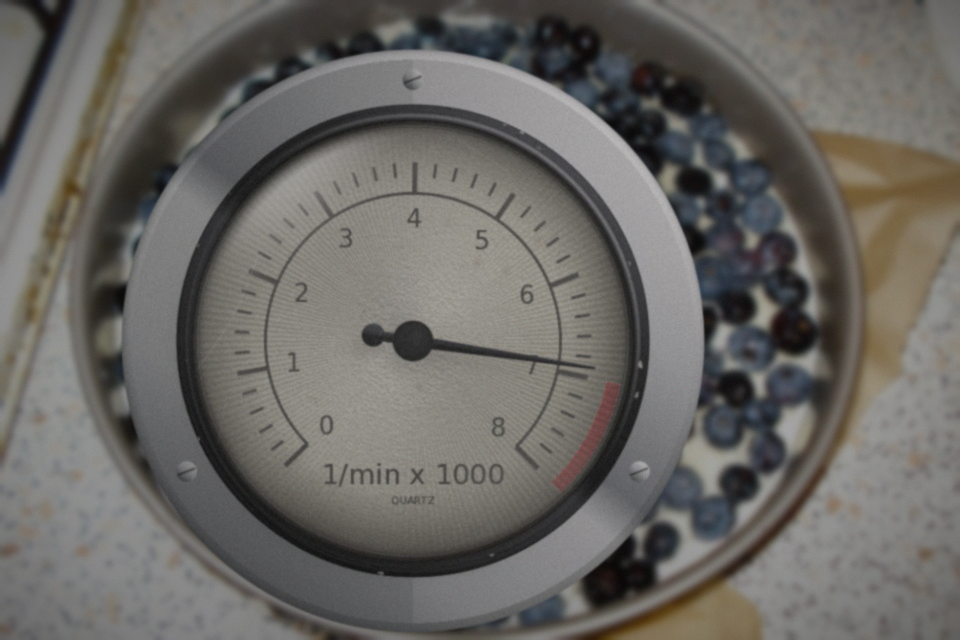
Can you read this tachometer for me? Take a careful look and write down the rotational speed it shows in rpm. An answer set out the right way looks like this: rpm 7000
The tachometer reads rpm 6900
